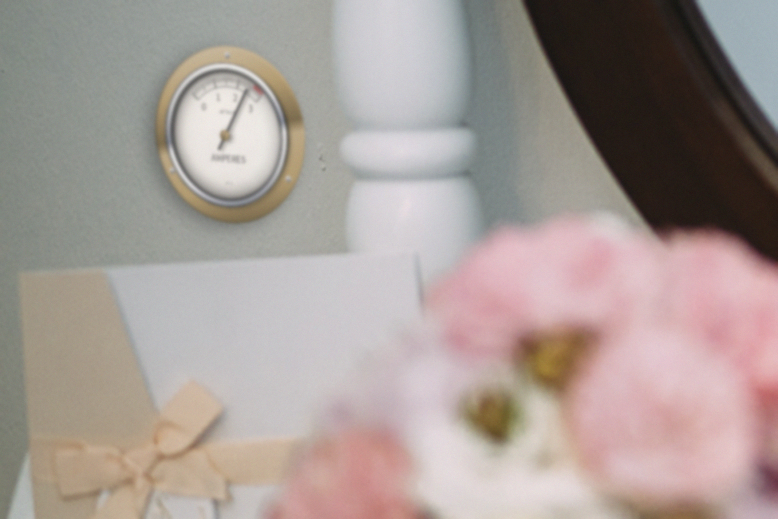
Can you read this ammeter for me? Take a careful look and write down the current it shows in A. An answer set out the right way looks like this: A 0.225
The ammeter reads A 2.5
